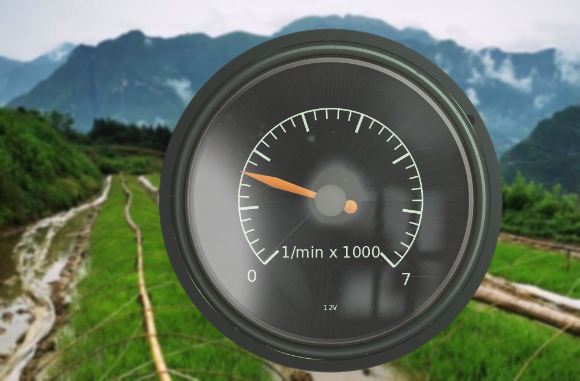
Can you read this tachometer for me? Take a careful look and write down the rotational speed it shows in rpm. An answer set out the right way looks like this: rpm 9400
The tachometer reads rpm 1600
